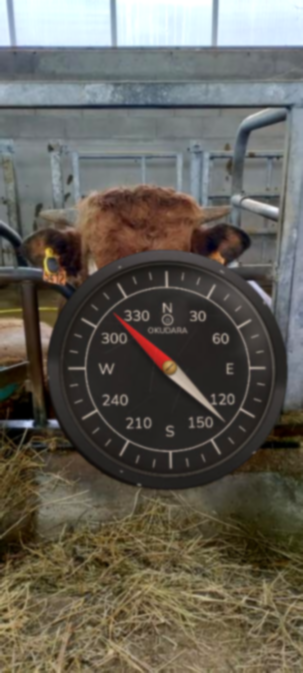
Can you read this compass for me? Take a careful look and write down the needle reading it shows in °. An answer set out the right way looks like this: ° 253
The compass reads ° 315
